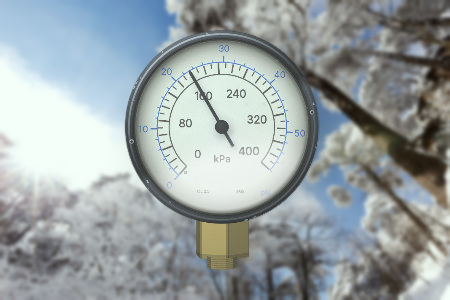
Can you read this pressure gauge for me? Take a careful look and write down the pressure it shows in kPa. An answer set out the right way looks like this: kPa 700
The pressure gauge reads kPa 160
